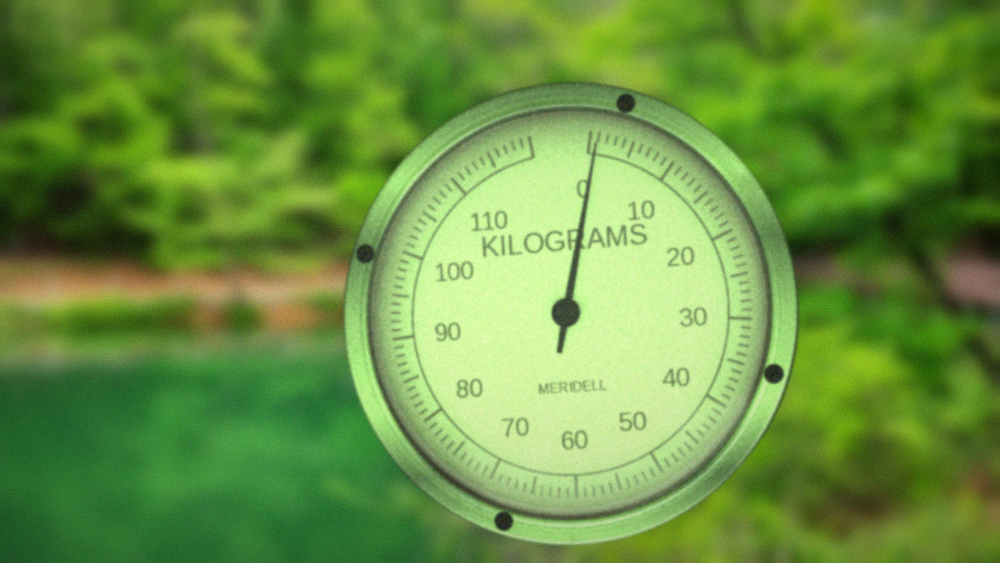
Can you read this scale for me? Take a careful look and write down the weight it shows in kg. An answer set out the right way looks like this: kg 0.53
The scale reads kg 1
